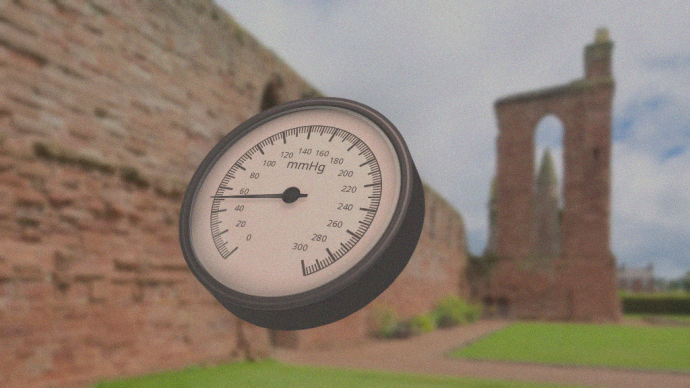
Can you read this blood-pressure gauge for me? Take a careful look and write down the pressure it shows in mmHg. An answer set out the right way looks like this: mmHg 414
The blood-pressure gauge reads mmHg 50
